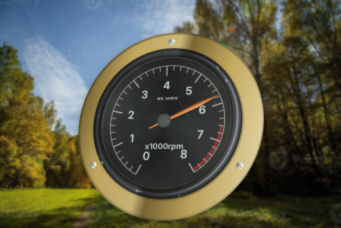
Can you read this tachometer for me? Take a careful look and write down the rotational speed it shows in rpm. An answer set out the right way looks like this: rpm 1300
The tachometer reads rpm 5800
